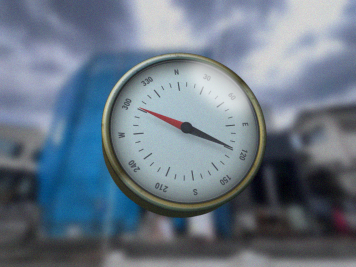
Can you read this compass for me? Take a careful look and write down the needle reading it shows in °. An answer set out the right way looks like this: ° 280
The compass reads ° 300
